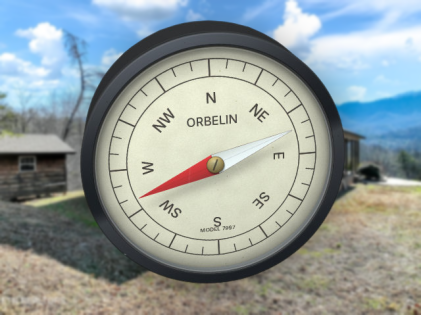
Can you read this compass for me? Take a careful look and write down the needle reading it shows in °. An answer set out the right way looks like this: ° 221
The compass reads ° 250
